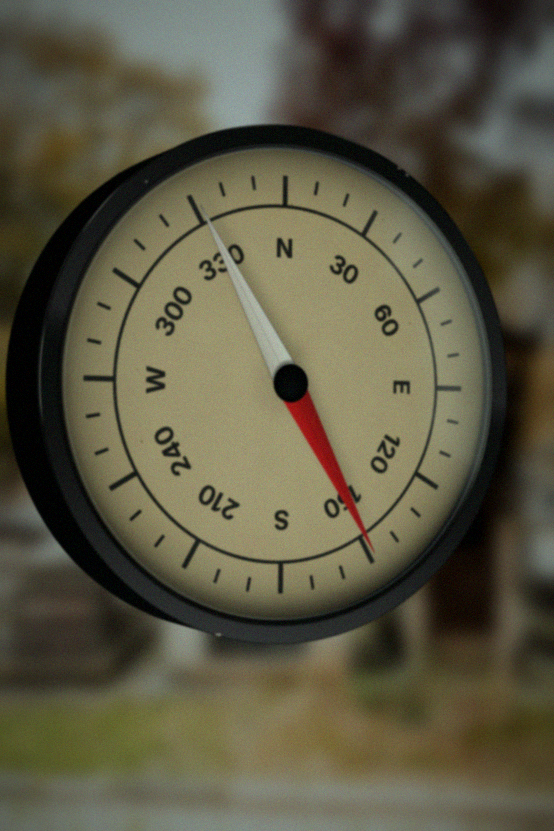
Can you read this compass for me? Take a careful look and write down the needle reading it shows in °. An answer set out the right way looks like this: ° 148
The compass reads ° 150
